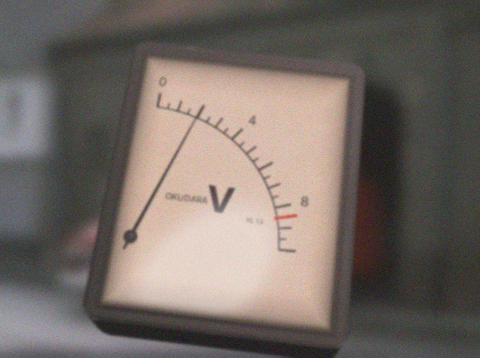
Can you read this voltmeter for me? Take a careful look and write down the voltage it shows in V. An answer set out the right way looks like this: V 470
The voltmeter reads V 2
